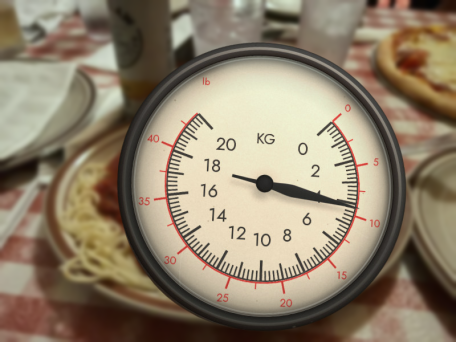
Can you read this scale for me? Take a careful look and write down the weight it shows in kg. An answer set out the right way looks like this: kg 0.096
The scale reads kg 4.2
